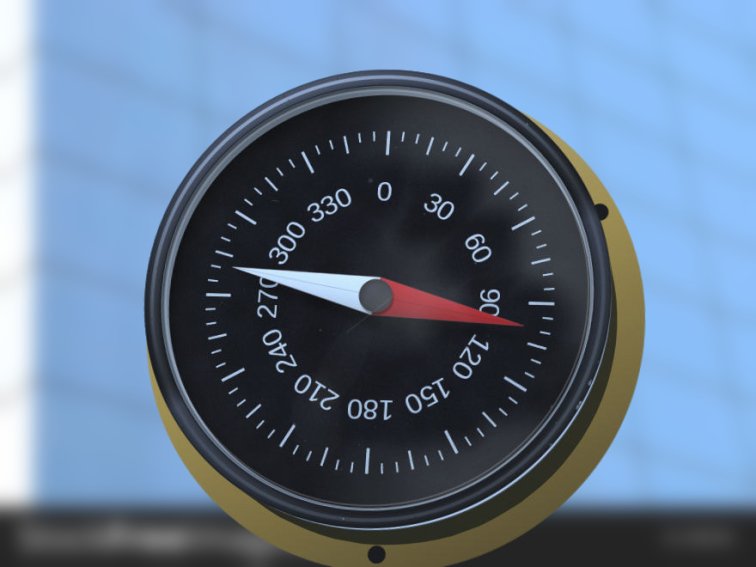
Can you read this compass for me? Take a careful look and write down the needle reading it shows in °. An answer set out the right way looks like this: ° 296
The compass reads ° 100
